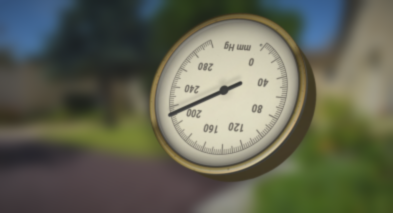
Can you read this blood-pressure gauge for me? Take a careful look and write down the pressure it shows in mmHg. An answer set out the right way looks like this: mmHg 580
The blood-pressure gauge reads mmHg 210
